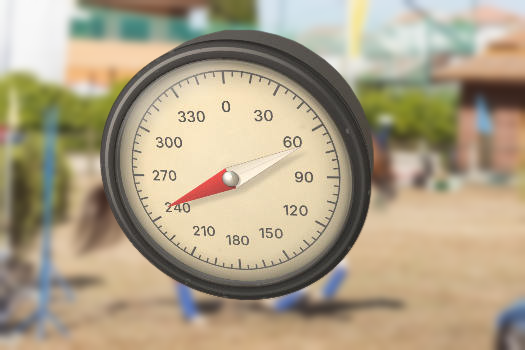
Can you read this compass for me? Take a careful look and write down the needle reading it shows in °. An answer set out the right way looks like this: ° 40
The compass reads ° 245
